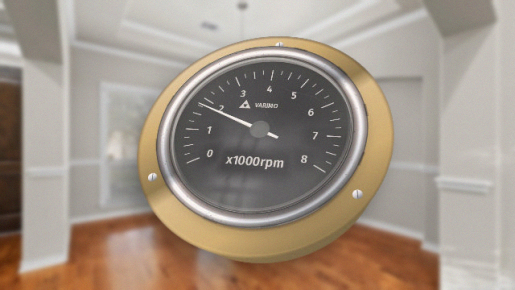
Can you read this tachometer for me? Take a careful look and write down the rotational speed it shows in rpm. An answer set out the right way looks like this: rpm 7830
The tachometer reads rpm 1750
